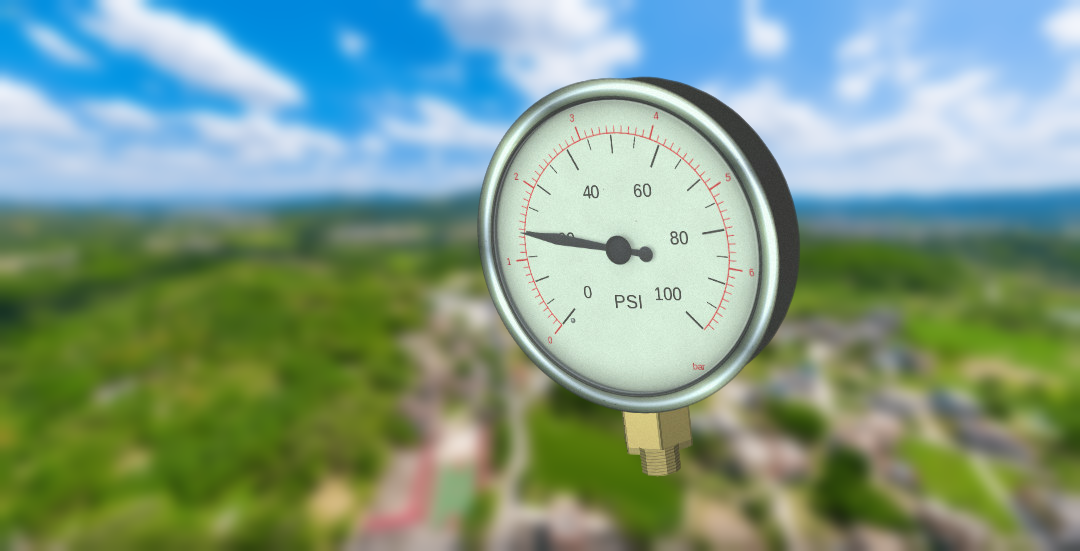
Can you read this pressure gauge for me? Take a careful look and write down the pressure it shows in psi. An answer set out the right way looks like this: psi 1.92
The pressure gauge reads psi 20
